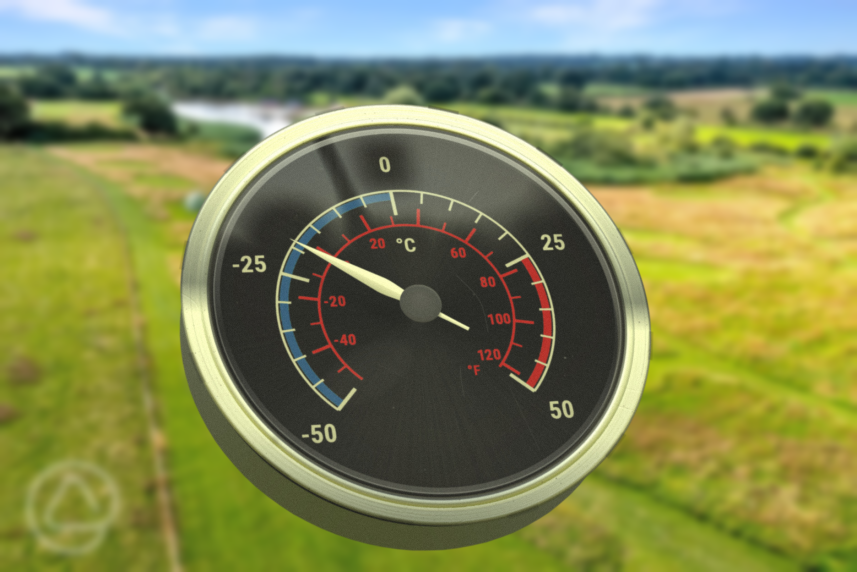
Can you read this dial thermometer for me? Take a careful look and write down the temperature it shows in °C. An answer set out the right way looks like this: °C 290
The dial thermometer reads °C -20
